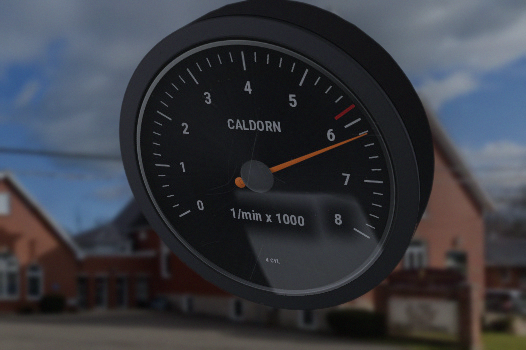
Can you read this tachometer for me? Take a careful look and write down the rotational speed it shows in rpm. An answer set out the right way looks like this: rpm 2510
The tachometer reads rpm 6200
